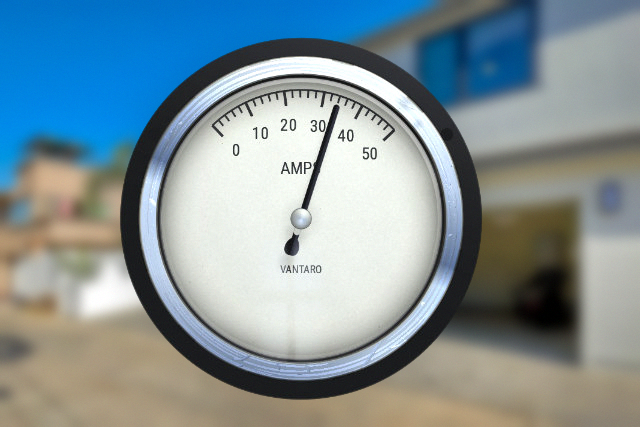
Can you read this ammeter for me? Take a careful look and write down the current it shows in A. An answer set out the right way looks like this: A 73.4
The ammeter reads A 34
